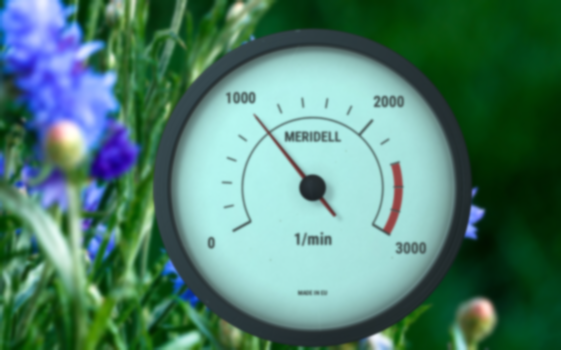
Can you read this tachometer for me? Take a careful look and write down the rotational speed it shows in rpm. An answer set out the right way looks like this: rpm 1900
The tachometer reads rpm 1000
